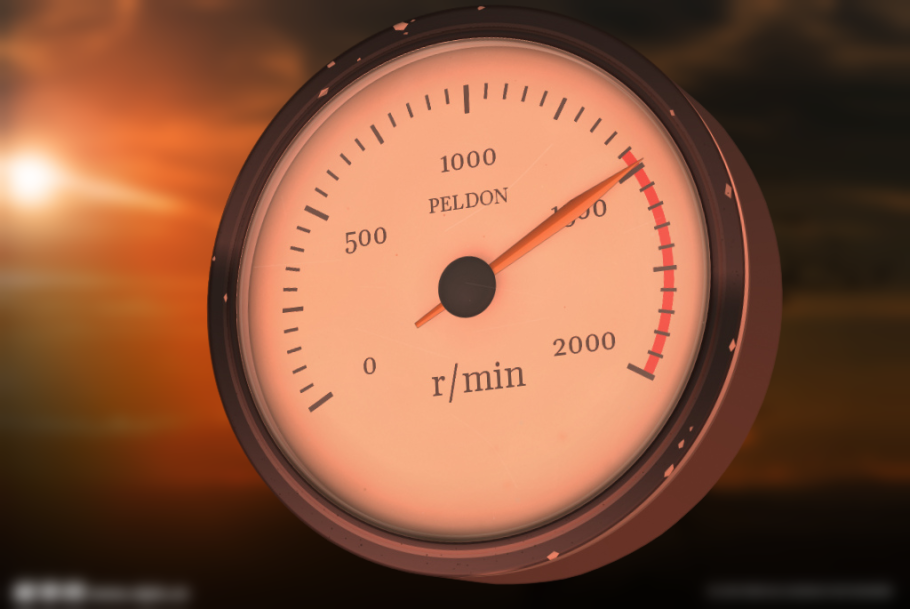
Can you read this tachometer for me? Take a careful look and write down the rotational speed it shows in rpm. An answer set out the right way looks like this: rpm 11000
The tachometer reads rpm 1500
